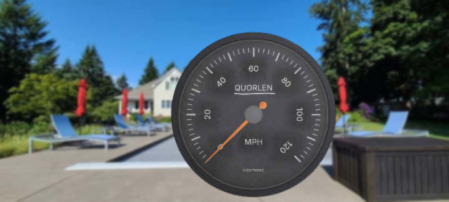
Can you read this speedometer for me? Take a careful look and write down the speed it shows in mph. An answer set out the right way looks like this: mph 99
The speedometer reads mph 0
